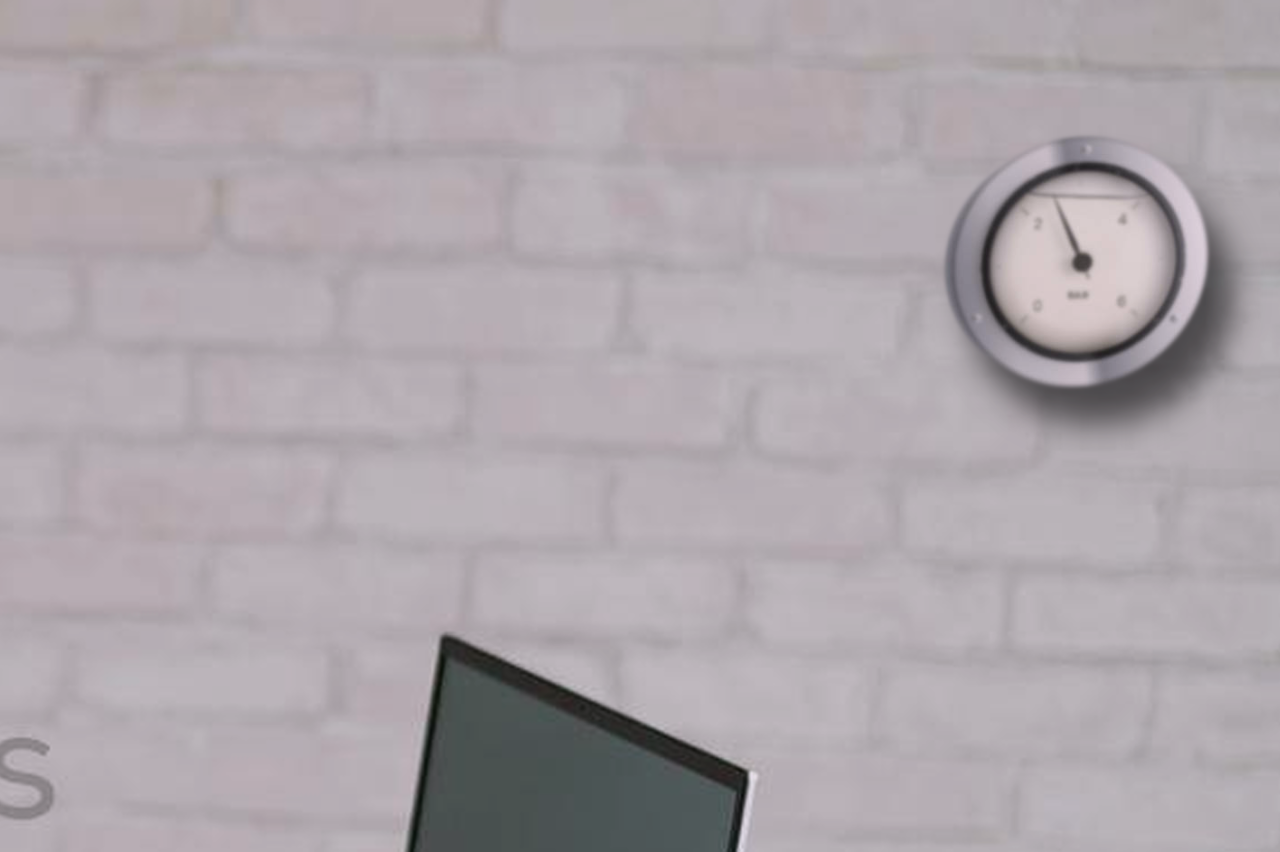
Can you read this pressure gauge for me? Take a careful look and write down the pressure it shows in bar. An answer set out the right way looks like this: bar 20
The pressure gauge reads bar 2.5
